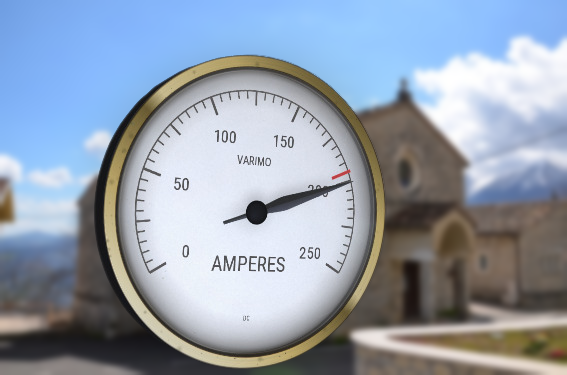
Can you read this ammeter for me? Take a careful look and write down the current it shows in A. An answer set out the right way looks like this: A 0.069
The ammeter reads A 200
